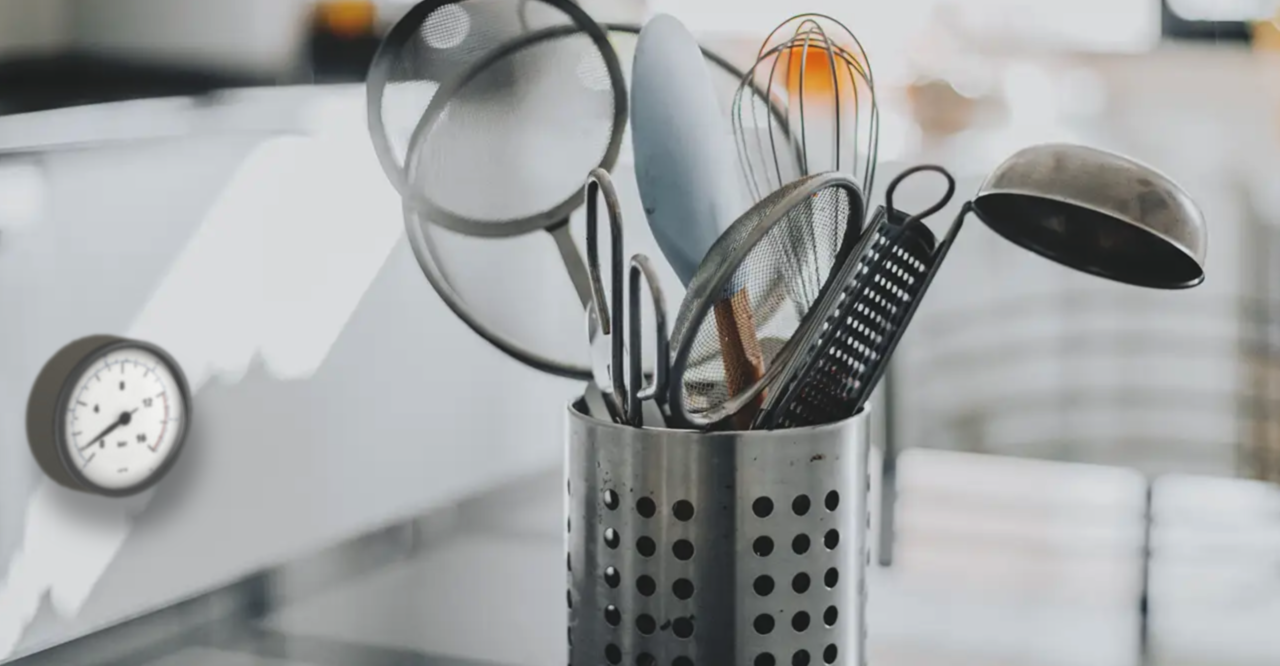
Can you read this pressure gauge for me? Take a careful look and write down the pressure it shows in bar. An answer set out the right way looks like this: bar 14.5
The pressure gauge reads bar 1
